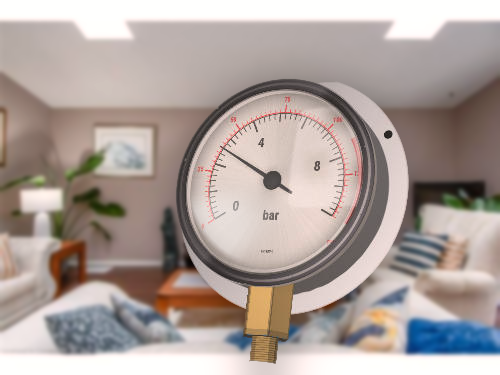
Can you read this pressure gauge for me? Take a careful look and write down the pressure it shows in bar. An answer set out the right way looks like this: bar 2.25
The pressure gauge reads bar 2.6
